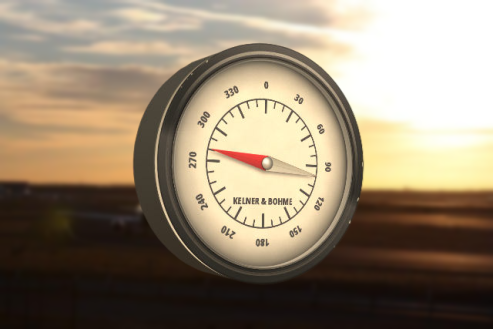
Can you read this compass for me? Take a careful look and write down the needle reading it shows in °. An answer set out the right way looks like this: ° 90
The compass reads ° 280
